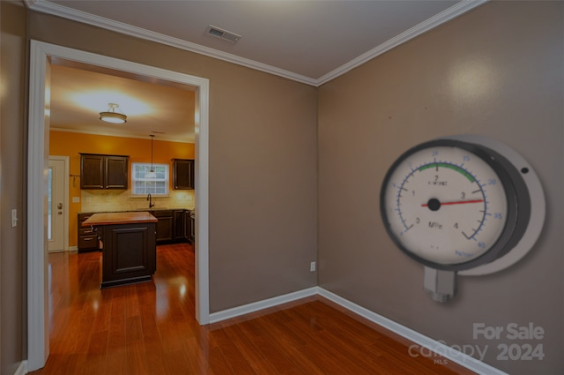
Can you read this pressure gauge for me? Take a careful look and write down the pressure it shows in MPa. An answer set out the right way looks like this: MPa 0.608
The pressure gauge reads MPa 3.2
